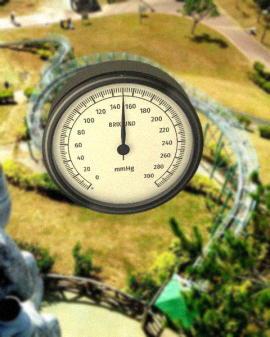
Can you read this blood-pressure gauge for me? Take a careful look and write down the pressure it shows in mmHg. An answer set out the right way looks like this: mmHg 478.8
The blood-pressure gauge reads mmHg 150
